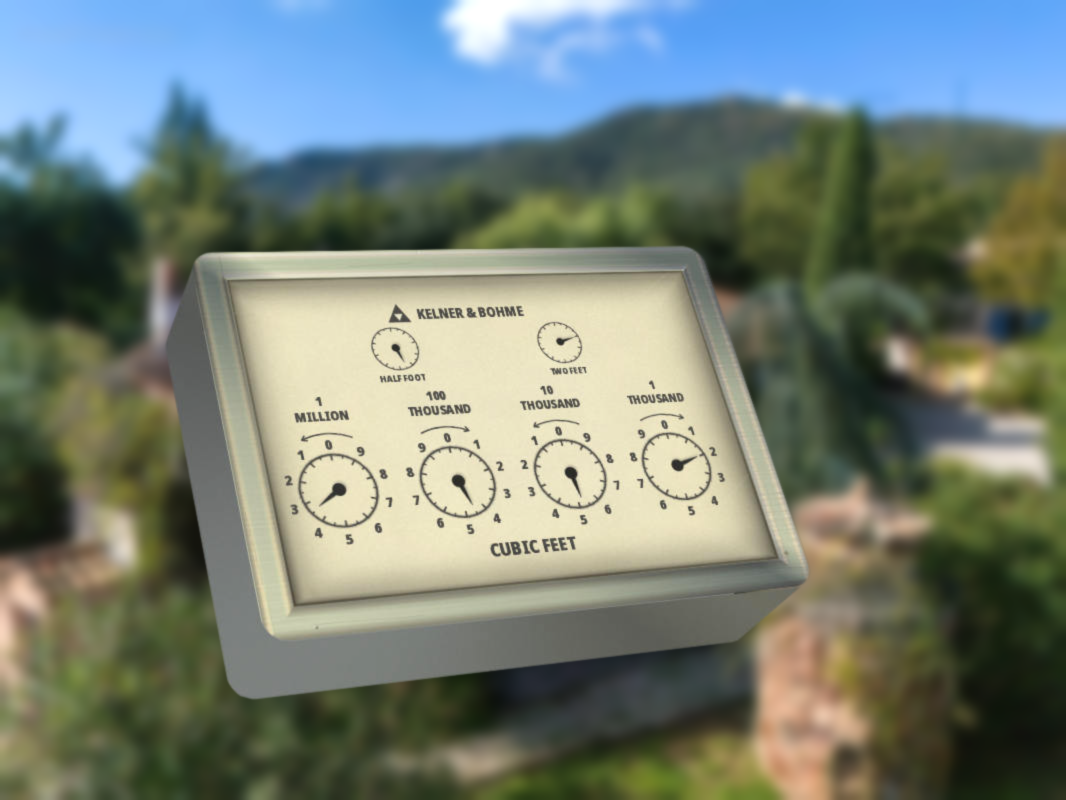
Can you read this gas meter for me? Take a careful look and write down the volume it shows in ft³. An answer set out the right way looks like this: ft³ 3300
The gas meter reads ft³ 345200
